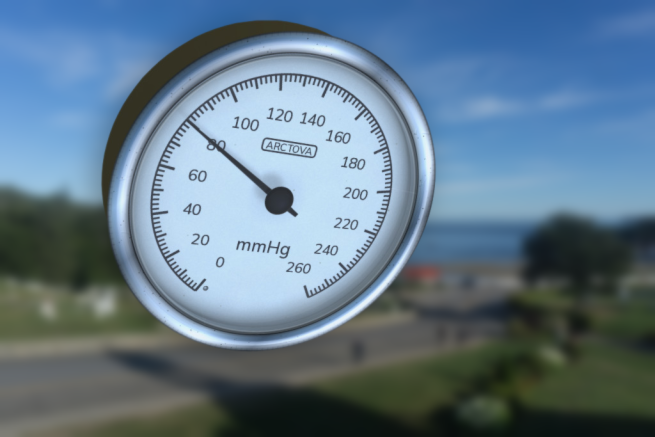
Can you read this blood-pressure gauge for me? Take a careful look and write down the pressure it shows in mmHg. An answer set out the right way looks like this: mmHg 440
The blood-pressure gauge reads mmHg 80
